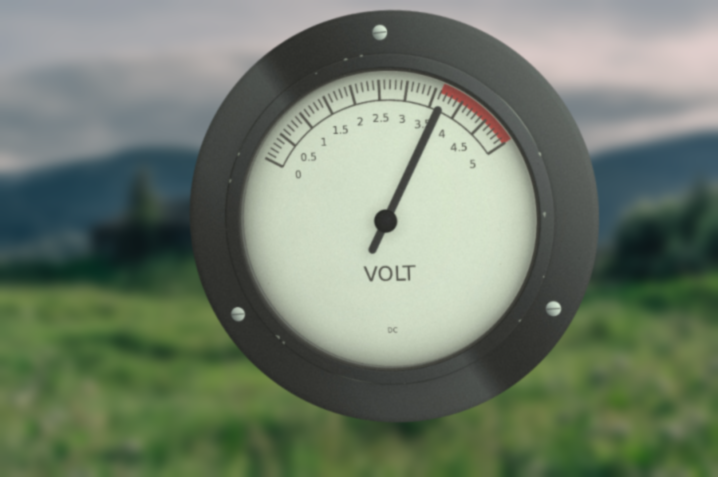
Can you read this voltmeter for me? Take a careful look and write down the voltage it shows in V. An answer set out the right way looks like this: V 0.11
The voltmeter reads V 3.7
